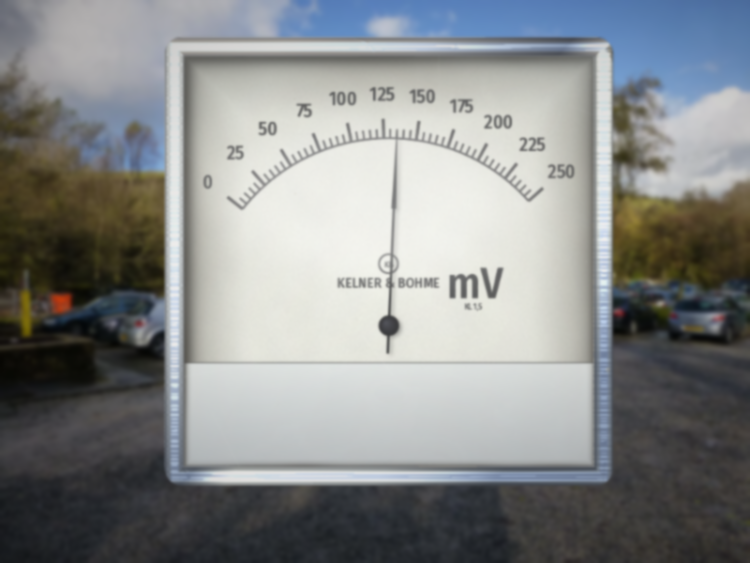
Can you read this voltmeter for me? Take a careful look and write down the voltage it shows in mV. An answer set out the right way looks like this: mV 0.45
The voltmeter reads mV 135
